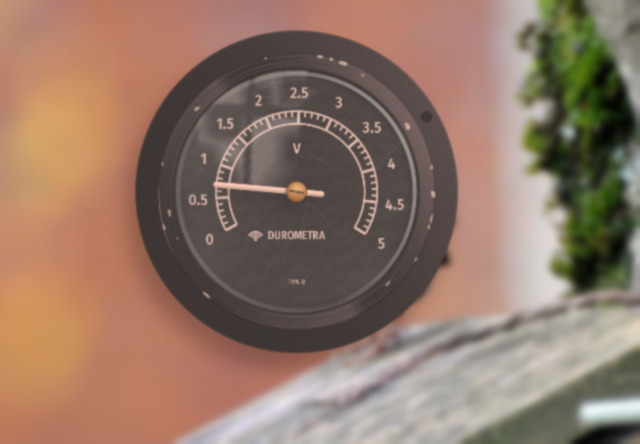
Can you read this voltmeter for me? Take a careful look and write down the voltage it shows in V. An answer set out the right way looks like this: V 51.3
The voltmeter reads V 0.7
